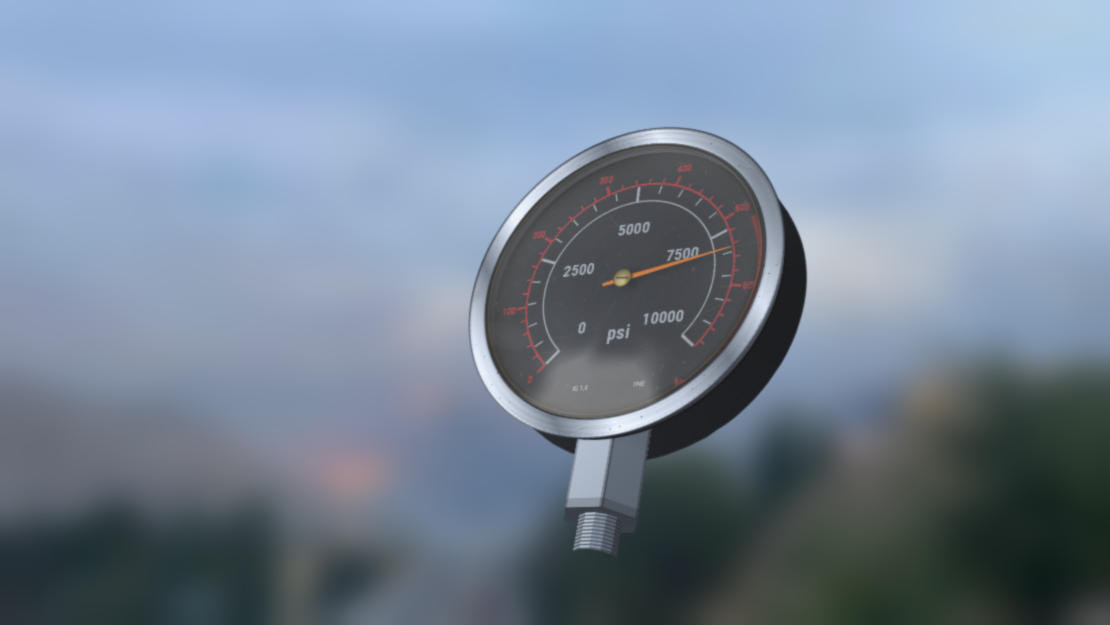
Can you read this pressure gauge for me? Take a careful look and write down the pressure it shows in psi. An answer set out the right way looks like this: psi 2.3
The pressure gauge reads psi 8000
